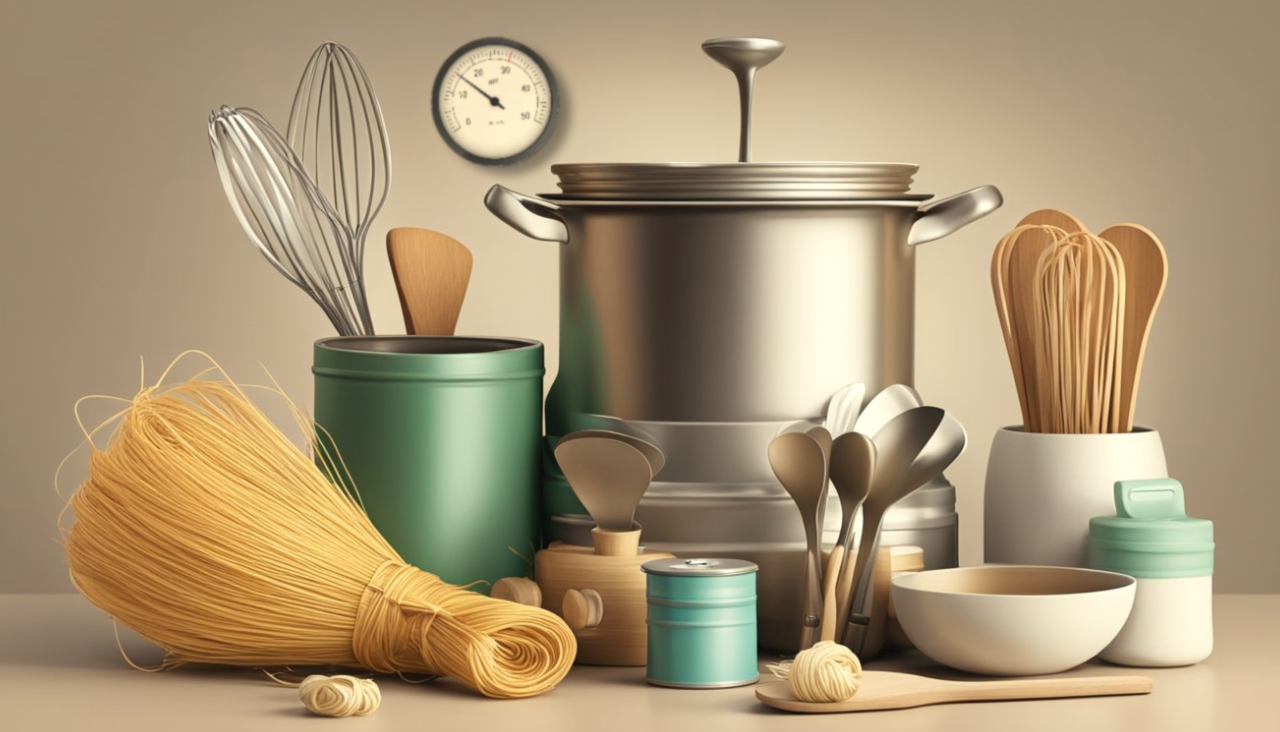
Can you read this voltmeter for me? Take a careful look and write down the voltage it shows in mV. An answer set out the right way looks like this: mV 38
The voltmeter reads mV 15
